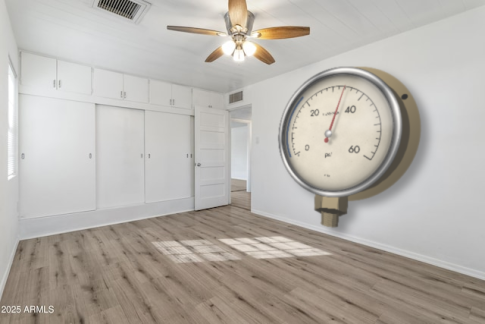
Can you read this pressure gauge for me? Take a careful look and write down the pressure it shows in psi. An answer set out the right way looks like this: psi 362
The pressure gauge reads psi 34
